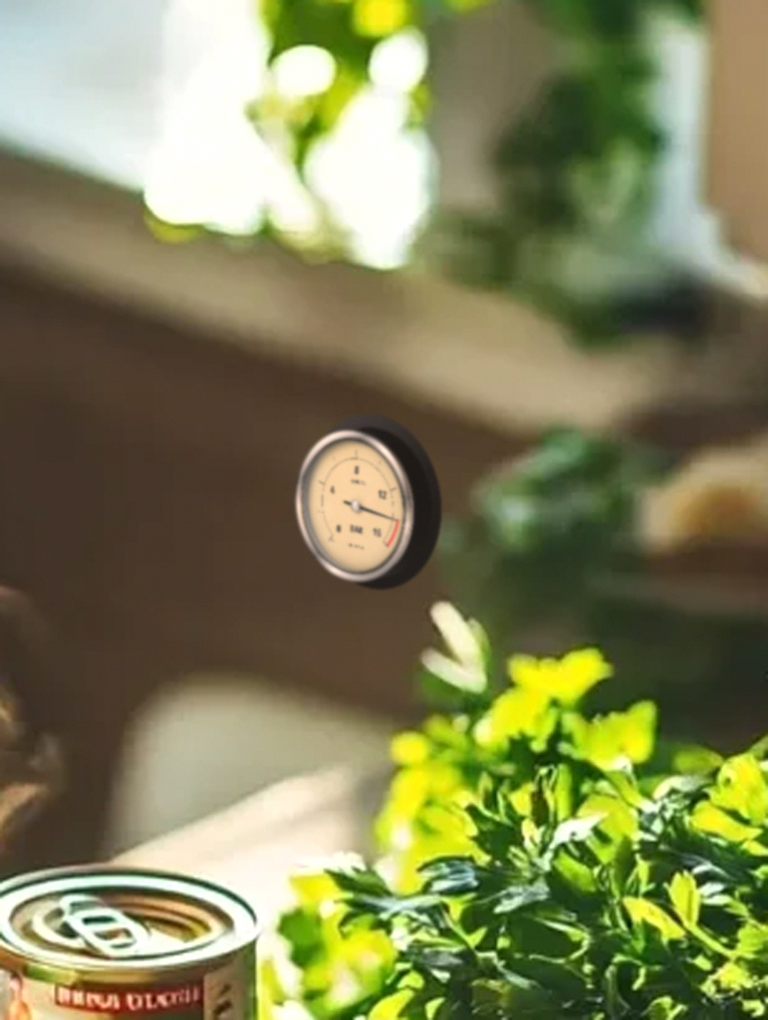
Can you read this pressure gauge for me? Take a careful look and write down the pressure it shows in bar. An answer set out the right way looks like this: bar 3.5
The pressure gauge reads bar 14
